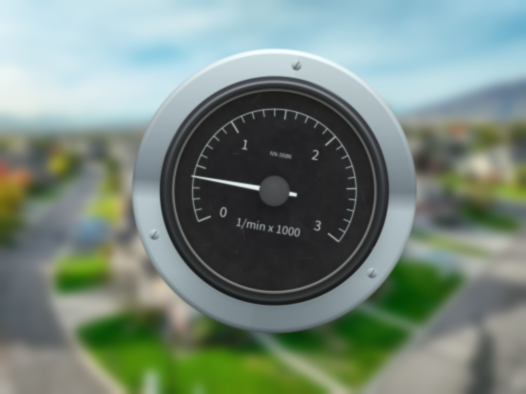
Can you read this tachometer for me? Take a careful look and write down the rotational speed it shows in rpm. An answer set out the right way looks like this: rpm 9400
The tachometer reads rpm 400
